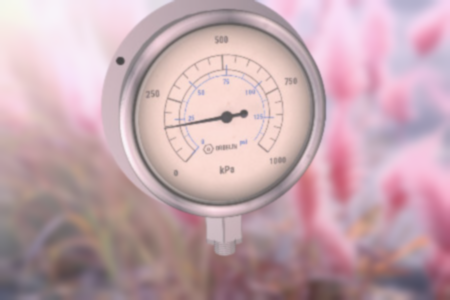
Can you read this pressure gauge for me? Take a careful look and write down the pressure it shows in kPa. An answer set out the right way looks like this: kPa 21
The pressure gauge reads kPa 150
